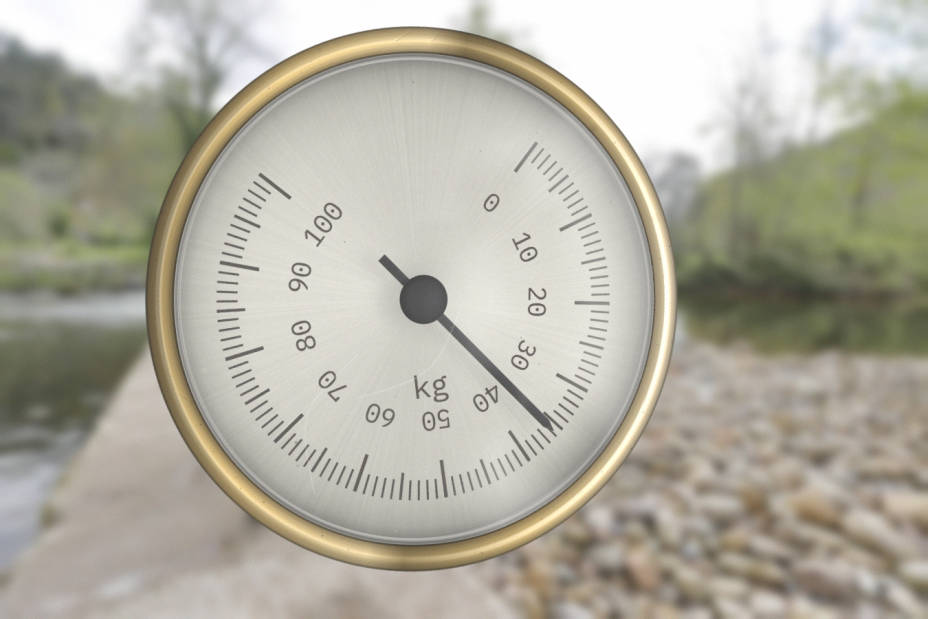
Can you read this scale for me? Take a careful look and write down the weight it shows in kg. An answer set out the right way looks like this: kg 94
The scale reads kg 36
